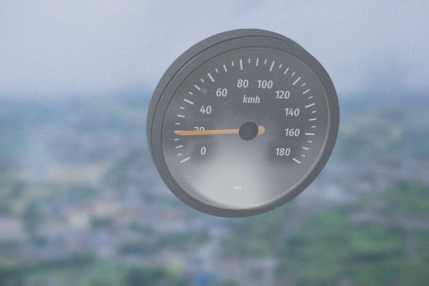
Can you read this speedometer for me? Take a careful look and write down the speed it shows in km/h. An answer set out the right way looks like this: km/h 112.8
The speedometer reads km/h 20
